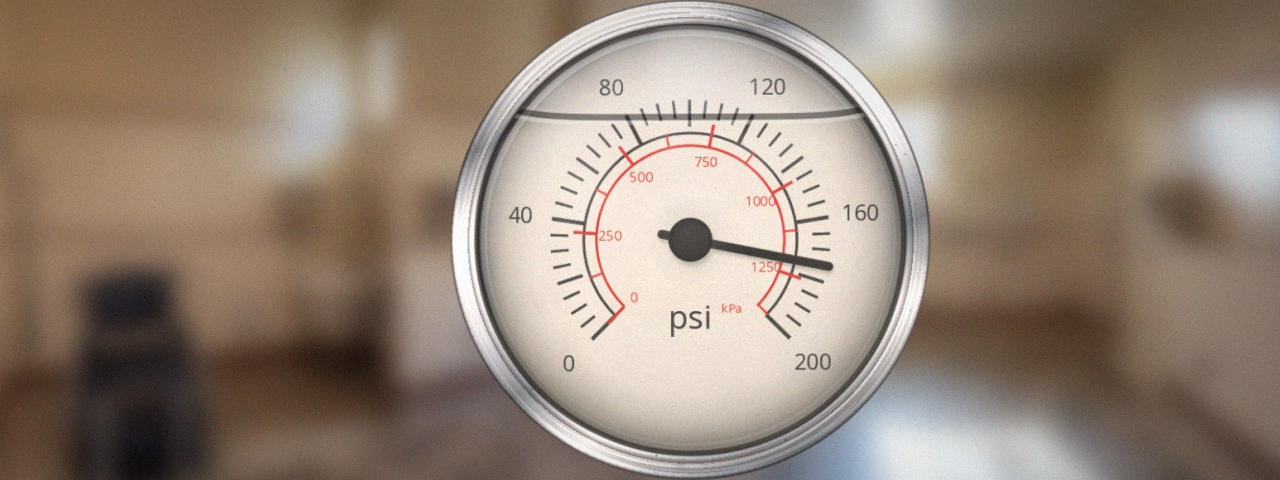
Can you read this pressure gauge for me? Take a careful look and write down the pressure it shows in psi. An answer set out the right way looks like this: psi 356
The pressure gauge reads psi 175
